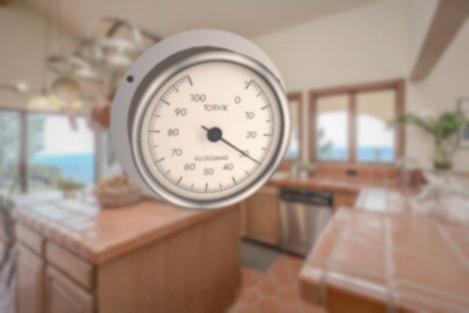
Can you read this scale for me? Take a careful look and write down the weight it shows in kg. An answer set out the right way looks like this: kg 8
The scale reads kg 30
